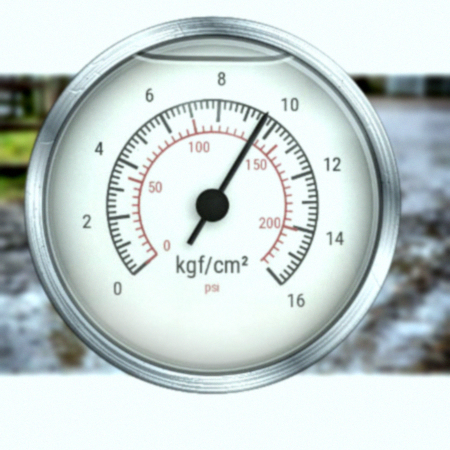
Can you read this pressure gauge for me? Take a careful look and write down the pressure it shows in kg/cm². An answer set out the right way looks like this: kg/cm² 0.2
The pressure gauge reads kg/cm² 9.6
